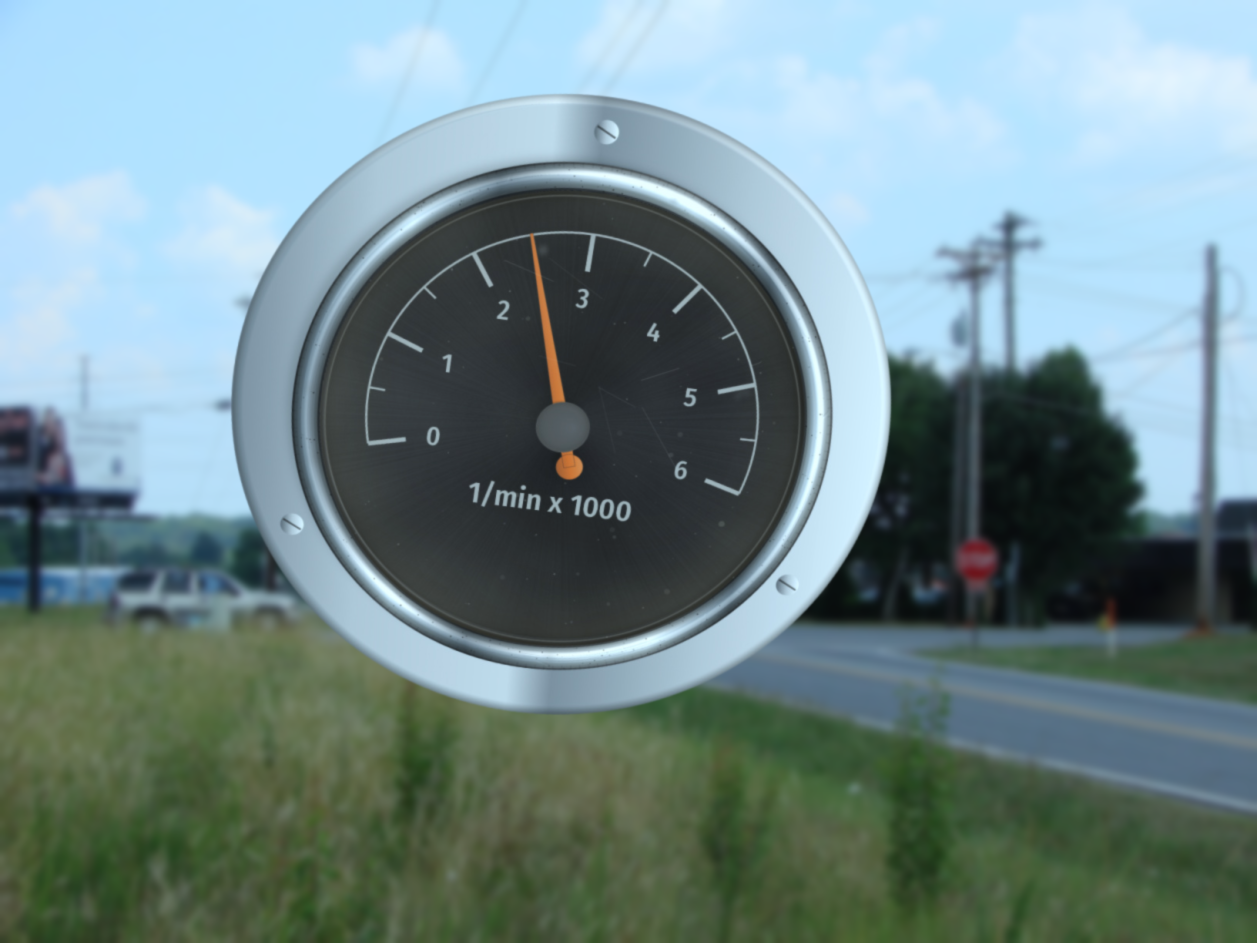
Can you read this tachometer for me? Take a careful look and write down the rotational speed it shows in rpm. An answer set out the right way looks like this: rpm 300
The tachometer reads rpm 2500
